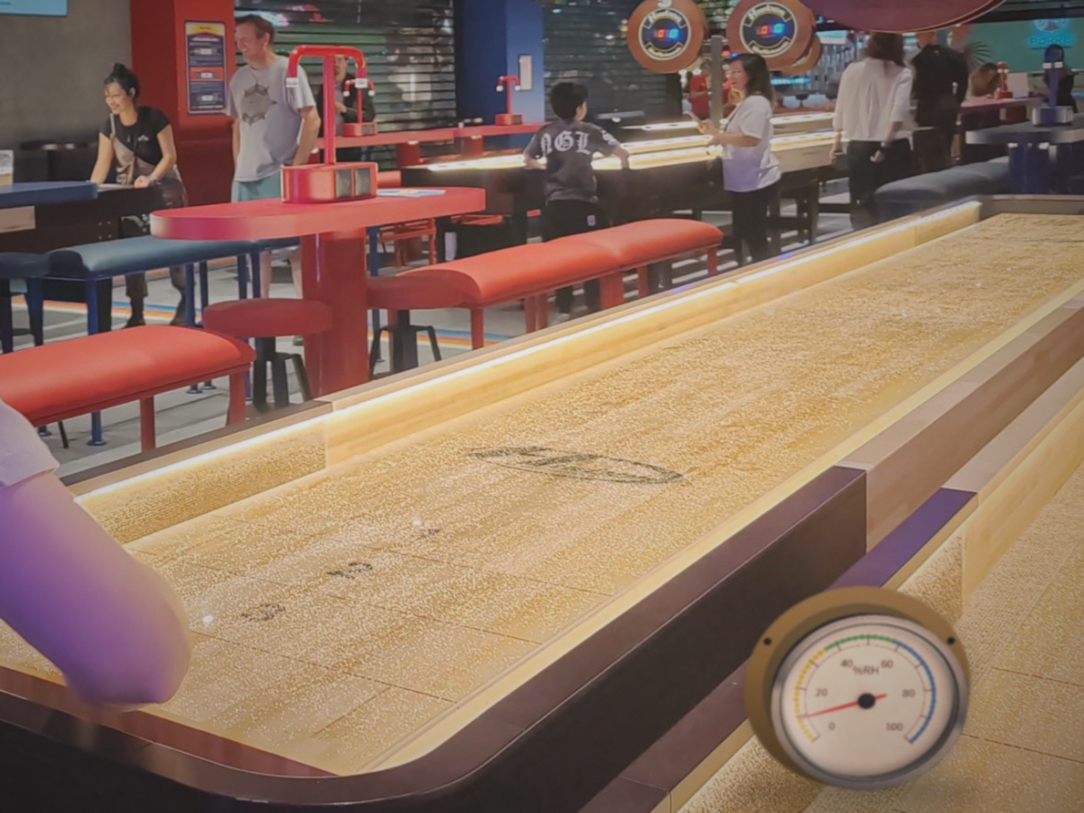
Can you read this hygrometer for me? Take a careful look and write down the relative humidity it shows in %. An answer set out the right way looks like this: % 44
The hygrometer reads % 10
